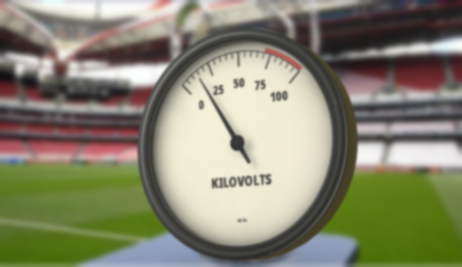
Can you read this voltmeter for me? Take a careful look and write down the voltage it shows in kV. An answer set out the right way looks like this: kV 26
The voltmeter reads kV 15
